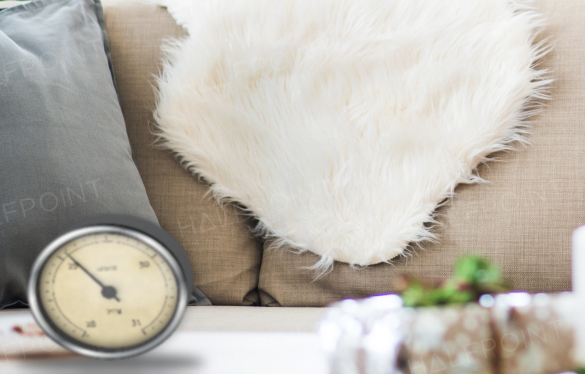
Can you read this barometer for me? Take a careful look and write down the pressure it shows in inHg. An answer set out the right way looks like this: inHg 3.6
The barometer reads inHg 29.1
